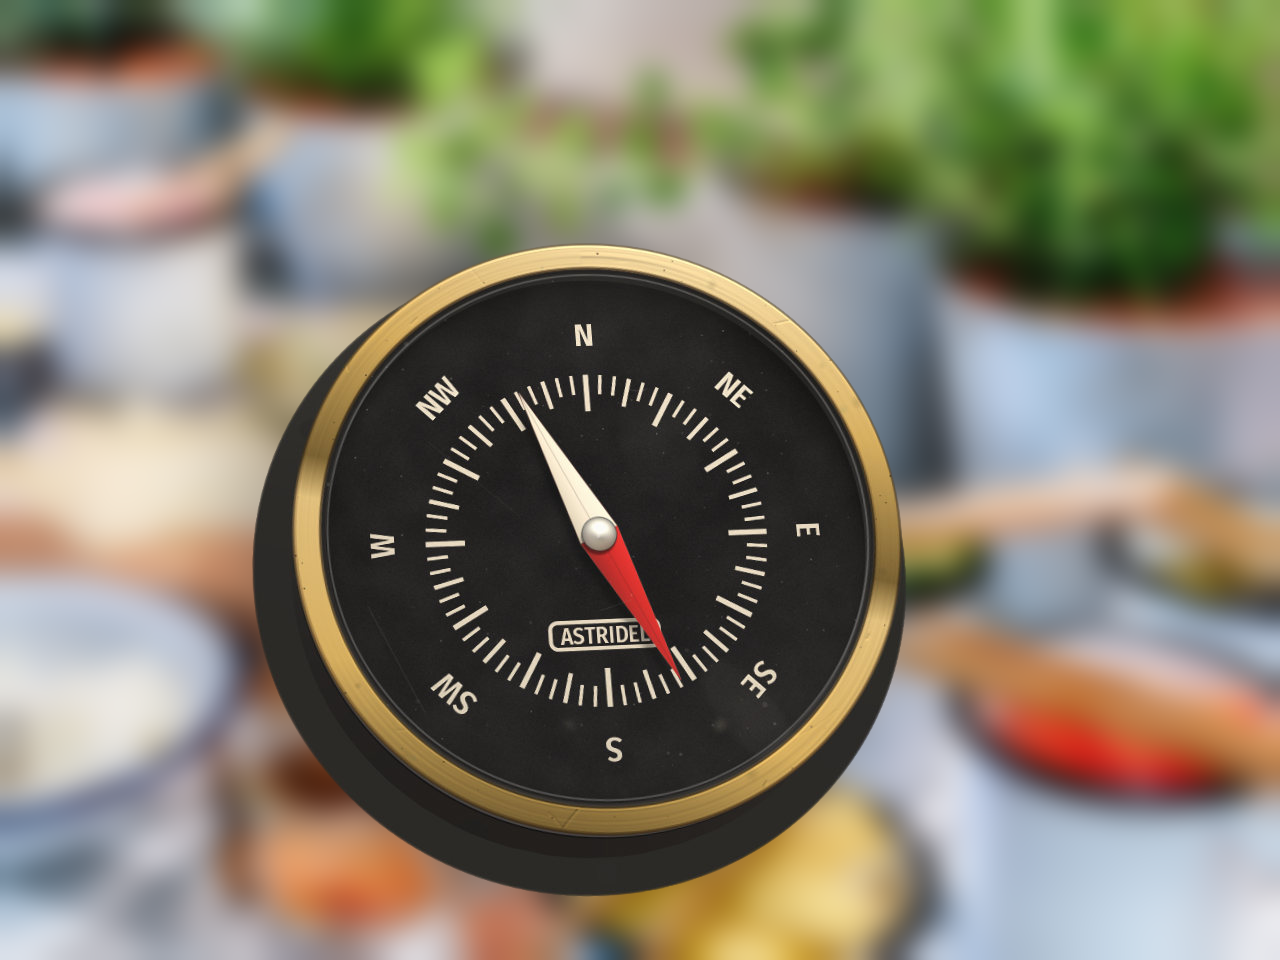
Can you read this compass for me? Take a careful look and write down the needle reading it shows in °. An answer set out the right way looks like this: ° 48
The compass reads ° 155
